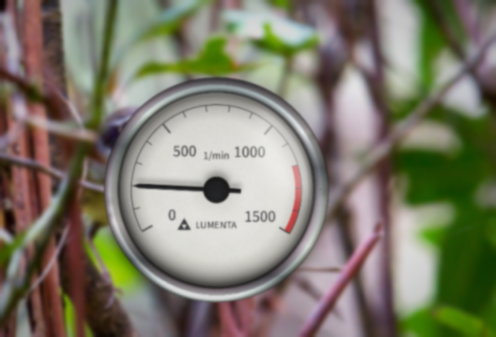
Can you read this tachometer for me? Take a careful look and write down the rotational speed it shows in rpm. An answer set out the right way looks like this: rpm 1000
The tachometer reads rpm 200
